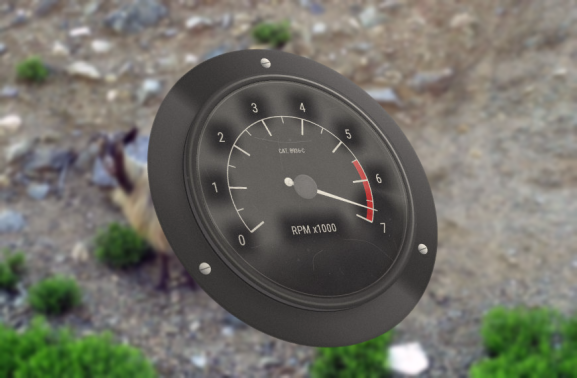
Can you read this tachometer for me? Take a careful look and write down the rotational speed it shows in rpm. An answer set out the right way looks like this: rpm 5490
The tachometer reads rpm 6750
